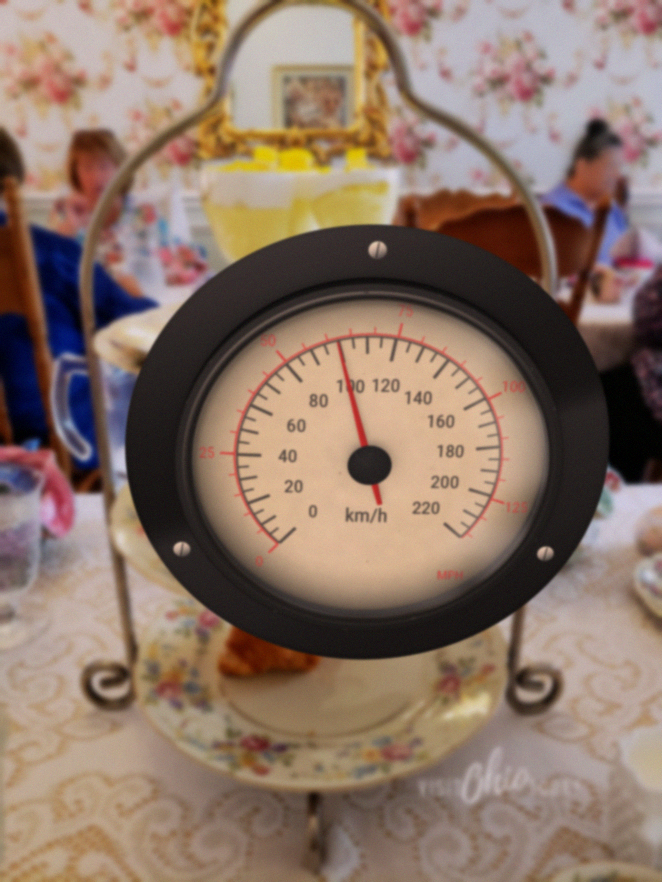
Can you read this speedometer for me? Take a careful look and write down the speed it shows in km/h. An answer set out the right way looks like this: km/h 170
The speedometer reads km/h 100
